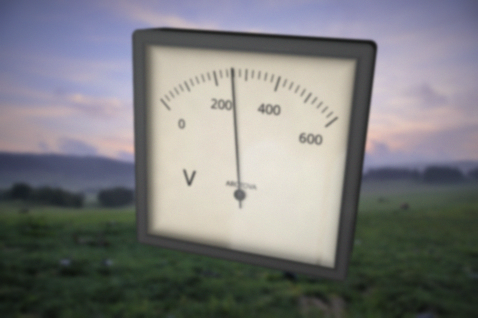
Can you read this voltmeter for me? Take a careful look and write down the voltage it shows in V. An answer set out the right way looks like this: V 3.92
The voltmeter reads V 260
